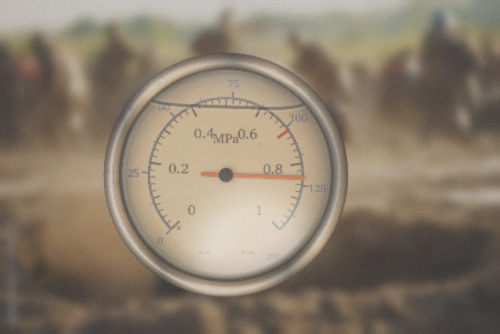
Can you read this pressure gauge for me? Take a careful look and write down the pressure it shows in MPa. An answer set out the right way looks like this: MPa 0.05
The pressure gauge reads MPa 0.84
